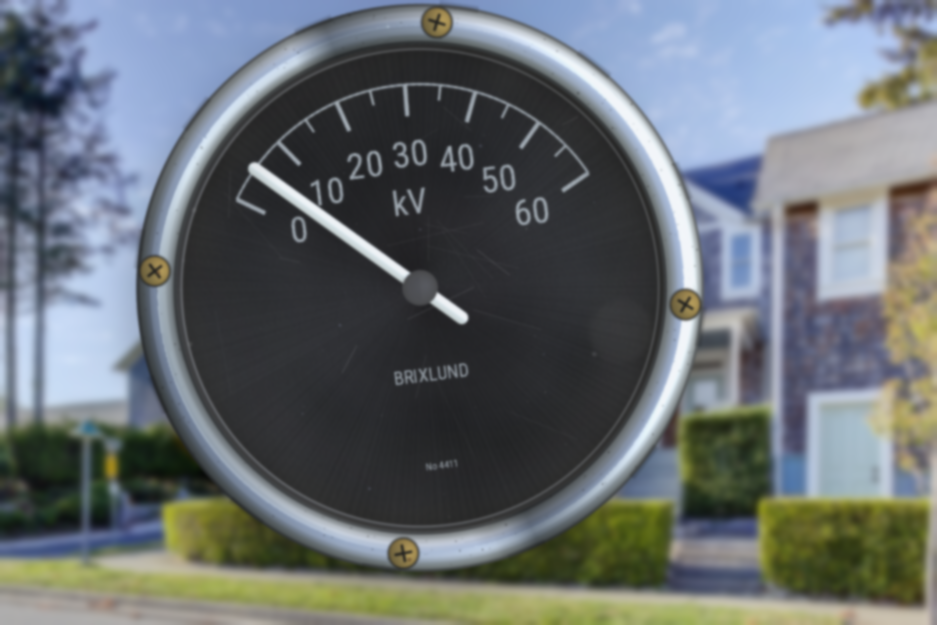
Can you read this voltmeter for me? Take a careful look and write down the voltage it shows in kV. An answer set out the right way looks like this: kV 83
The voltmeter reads kV 5
